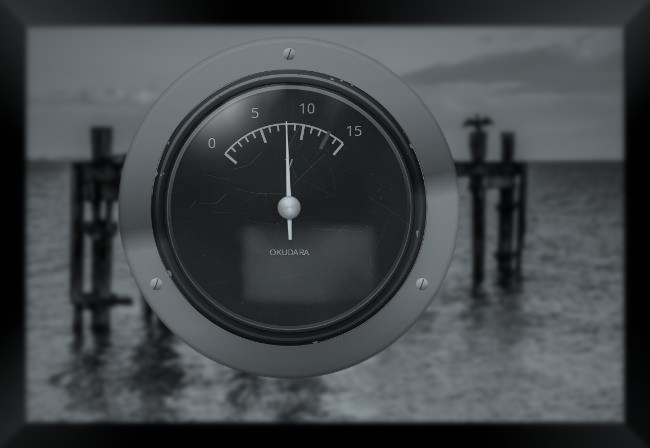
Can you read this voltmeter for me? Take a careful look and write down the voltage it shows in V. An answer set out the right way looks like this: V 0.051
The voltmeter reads V 8
